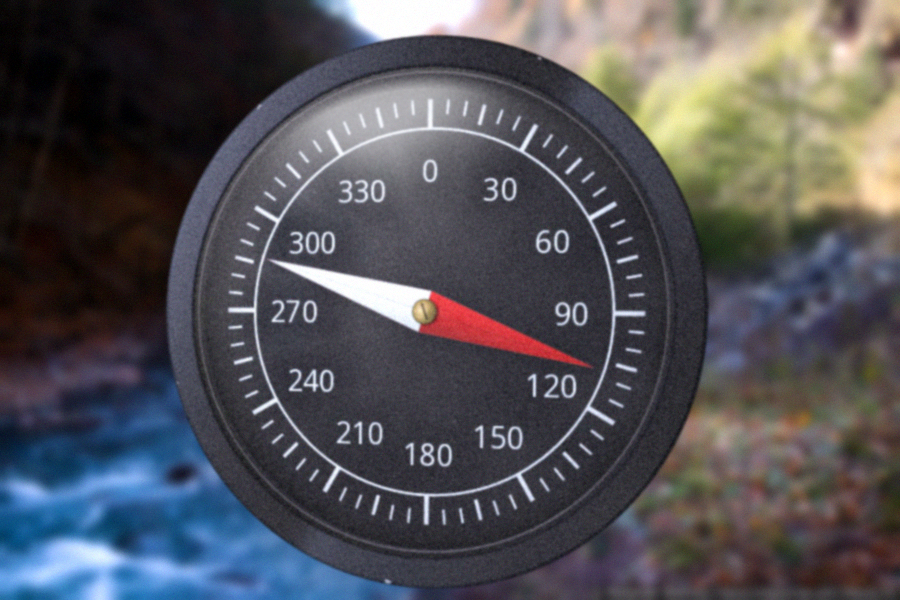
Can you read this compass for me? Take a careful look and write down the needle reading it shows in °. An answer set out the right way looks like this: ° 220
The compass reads ° 107.5
